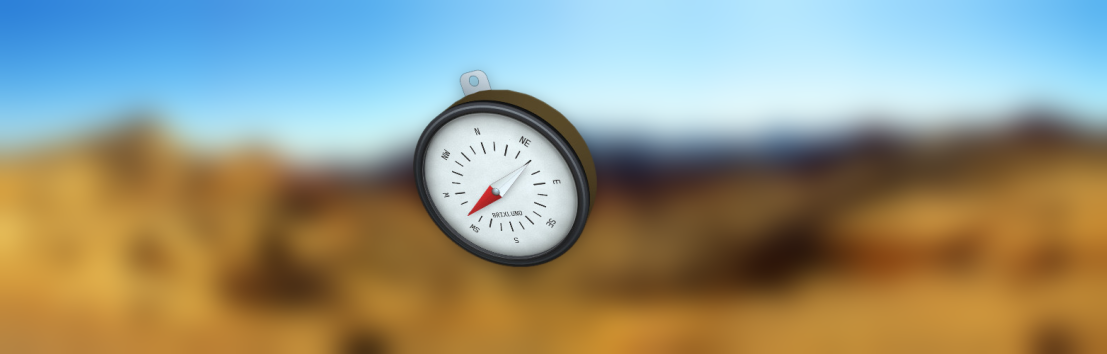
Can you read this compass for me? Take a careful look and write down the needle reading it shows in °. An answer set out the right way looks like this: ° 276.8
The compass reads ° 240
